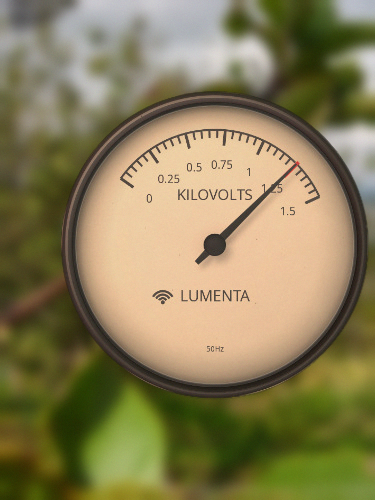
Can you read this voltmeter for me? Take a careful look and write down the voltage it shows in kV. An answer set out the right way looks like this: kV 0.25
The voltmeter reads kV 1.25
